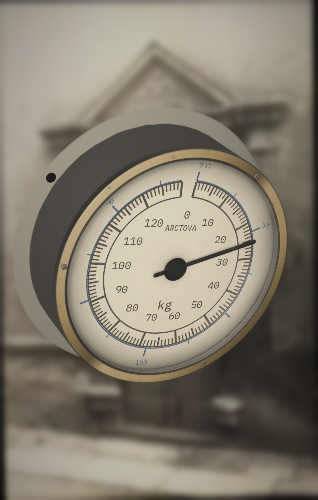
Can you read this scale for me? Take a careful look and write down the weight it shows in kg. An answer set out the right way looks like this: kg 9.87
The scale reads kg 25
